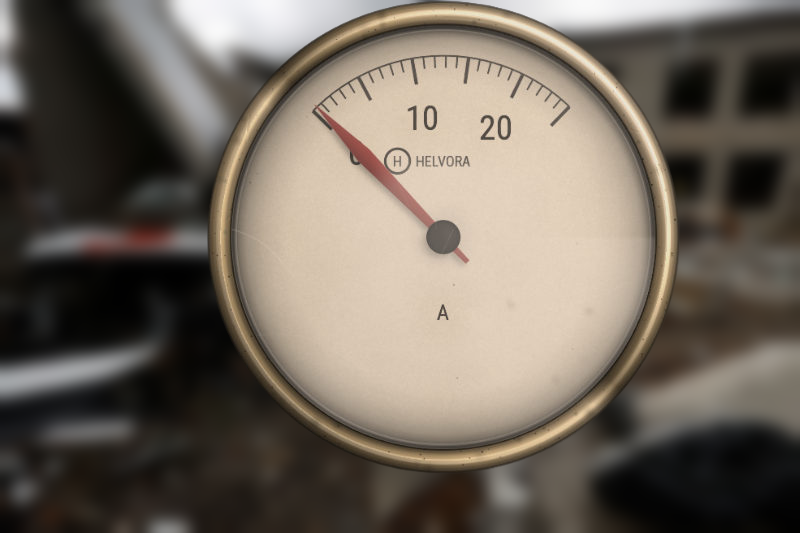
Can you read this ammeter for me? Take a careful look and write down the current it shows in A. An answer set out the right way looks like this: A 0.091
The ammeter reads A 0.5
